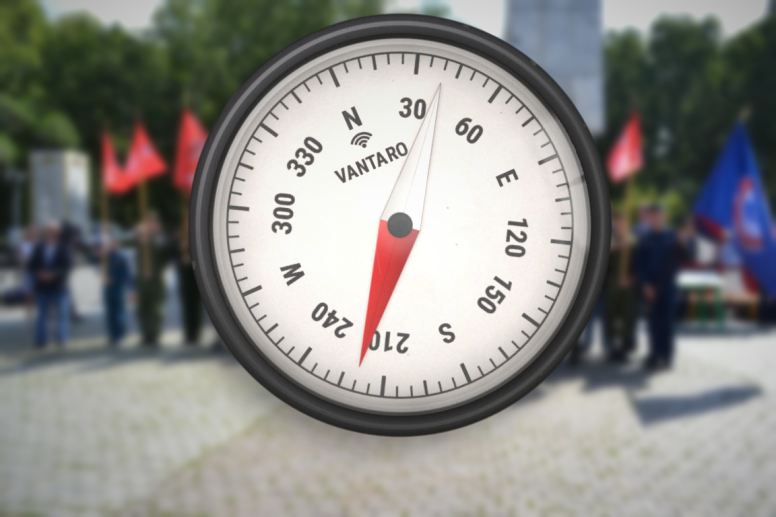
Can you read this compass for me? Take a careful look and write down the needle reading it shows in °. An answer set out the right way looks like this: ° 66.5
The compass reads ° 220
